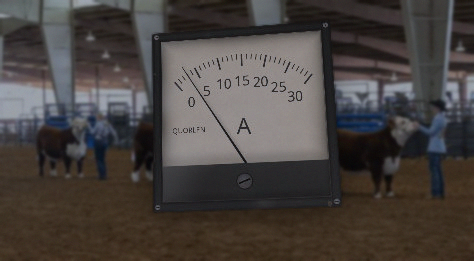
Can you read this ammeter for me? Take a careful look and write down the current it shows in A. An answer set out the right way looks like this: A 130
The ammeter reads A 3
